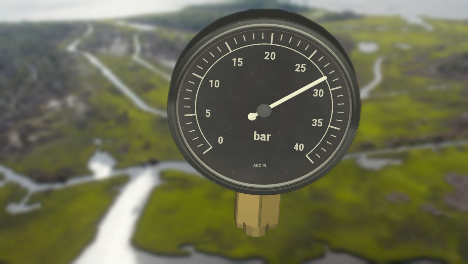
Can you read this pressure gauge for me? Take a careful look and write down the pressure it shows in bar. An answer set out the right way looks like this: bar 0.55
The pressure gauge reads bar 28
